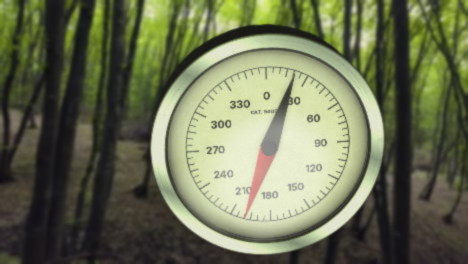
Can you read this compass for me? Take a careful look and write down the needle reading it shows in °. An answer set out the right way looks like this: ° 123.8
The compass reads ° 200
